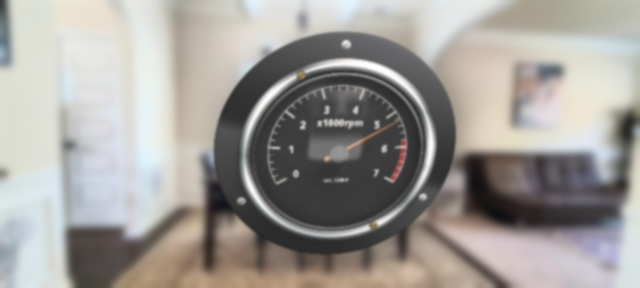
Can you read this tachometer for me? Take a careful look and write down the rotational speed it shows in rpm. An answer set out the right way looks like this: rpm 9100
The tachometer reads rpm 5200
